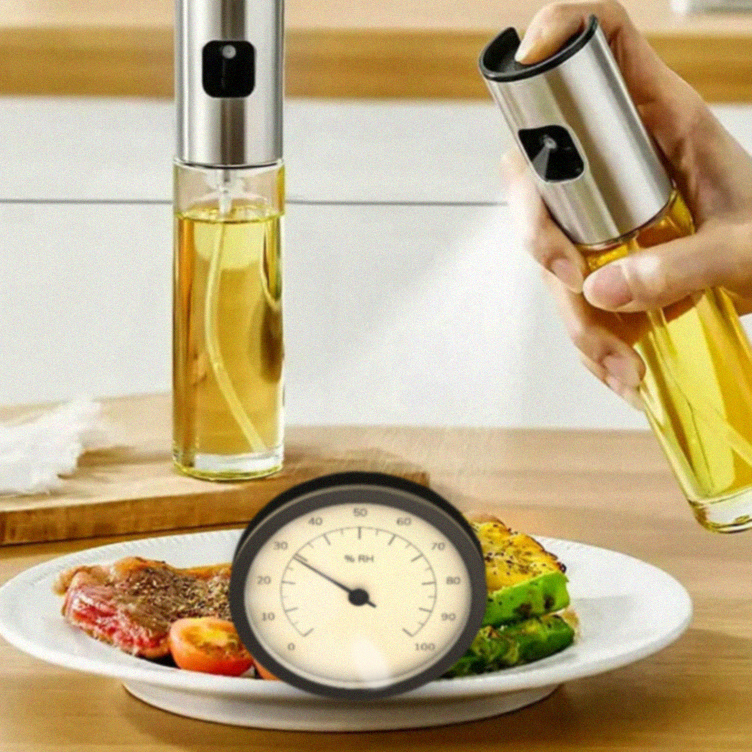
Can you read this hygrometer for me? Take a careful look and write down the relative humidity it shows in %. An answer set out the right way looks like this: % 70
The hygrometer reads % 30
